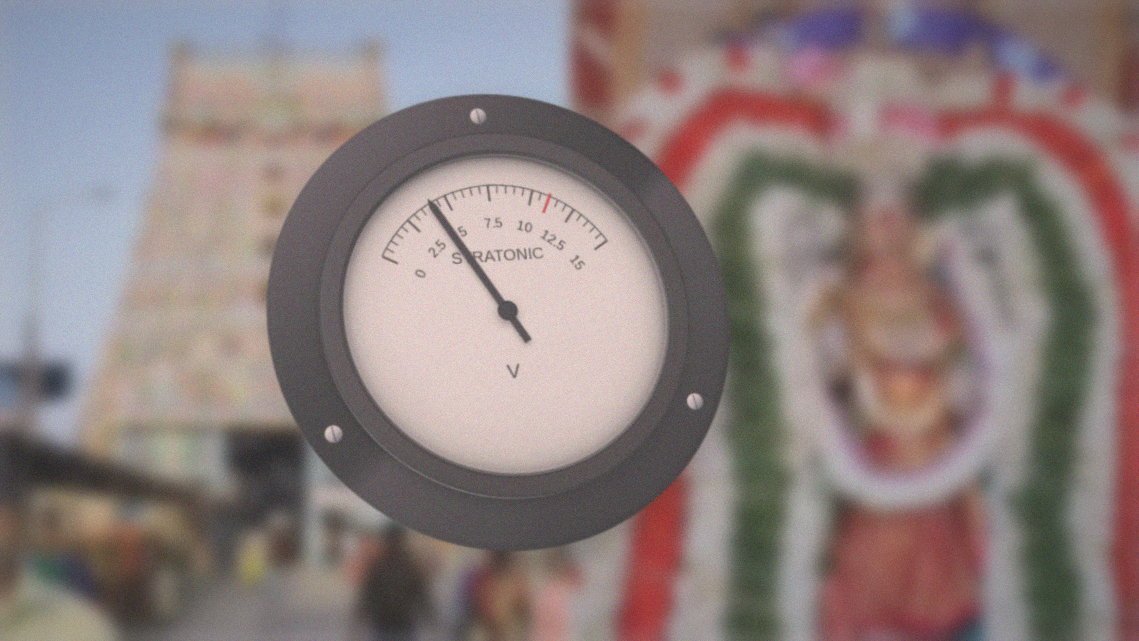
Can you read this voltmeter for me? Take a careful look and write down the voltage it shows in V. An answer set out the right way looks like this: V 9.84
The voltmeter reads V 4
